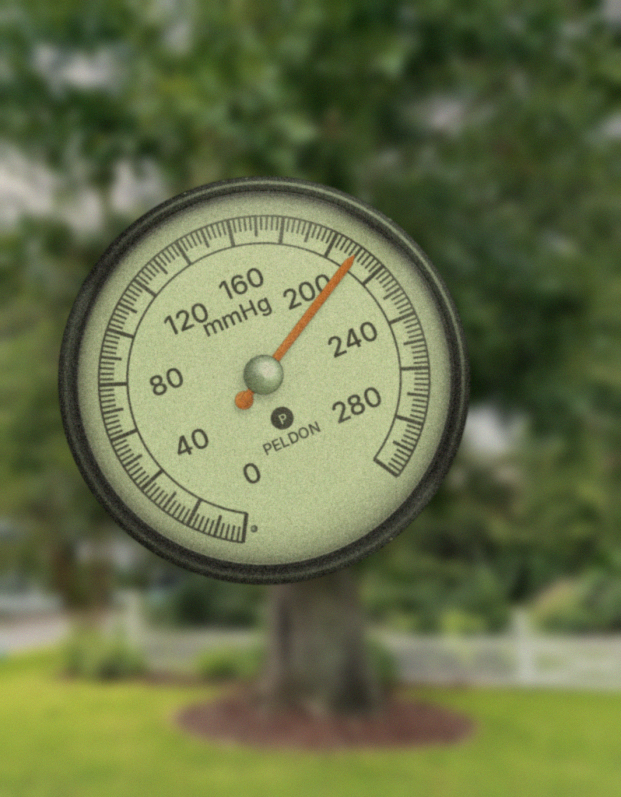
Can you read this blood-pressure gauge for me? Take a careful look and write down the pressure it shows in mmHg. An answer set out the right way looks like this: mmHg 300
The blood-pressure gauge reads mmHg 210
